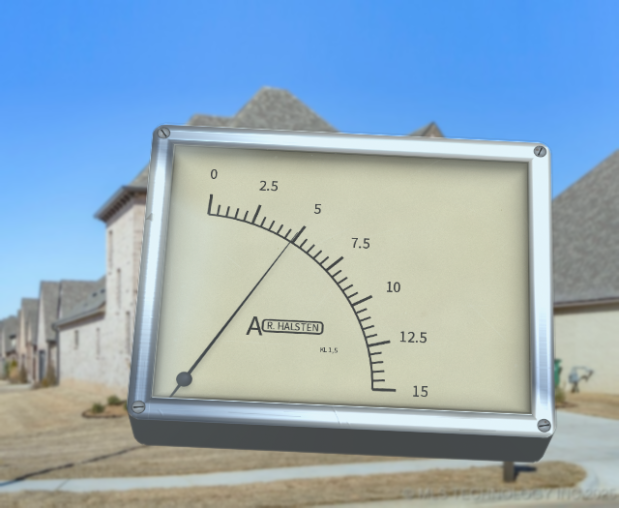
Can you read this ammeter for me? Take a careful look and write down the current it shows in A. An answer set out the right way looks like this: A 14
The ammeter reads A 5
